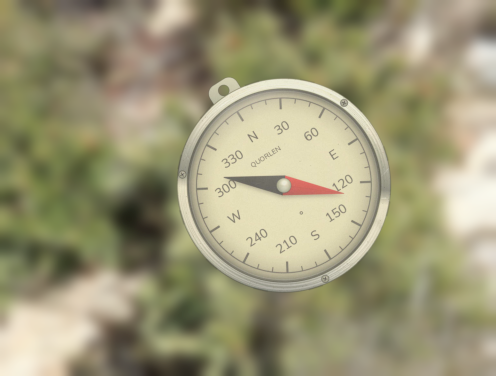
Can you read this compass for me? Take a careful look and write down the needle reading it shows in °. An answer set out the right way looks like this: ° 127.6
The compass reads ° 130
